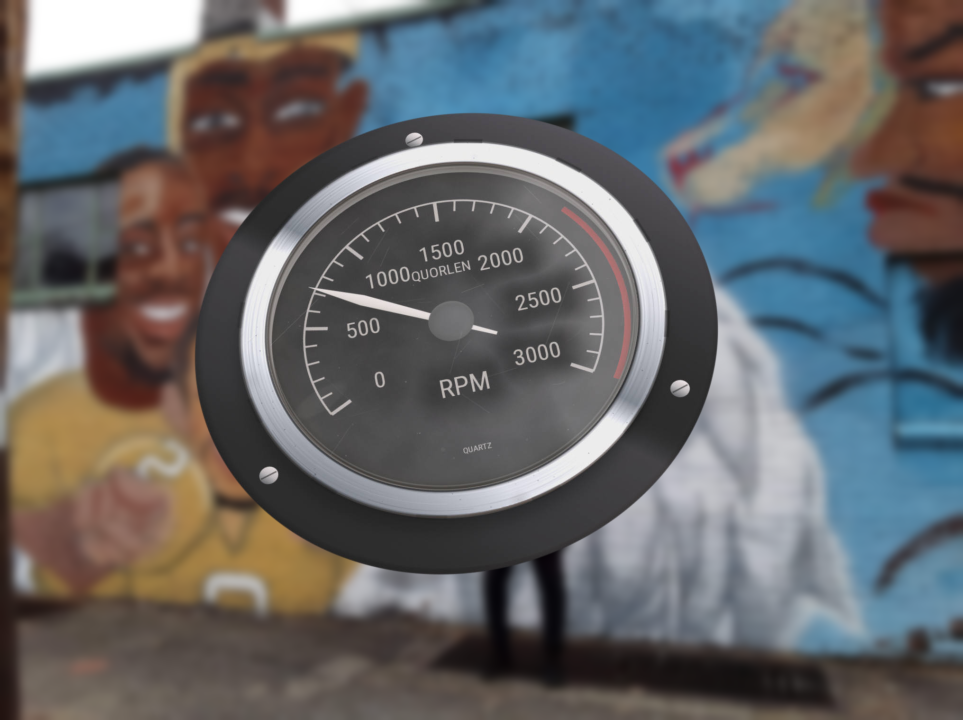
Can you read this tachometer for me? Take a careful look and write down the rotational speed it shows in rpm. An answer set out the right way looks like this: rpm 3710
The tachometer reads rpm 700
